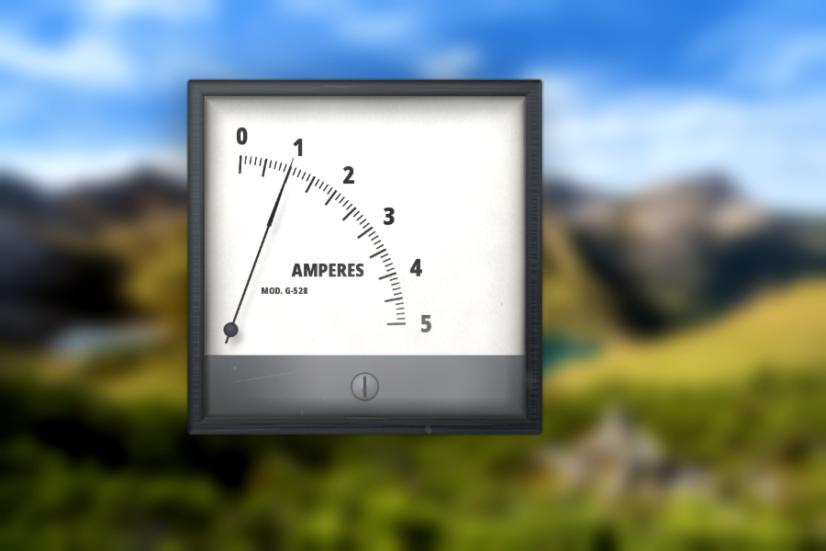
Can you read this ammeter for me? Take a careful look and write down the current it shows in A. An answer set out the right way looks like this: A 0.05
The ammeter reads A 1
